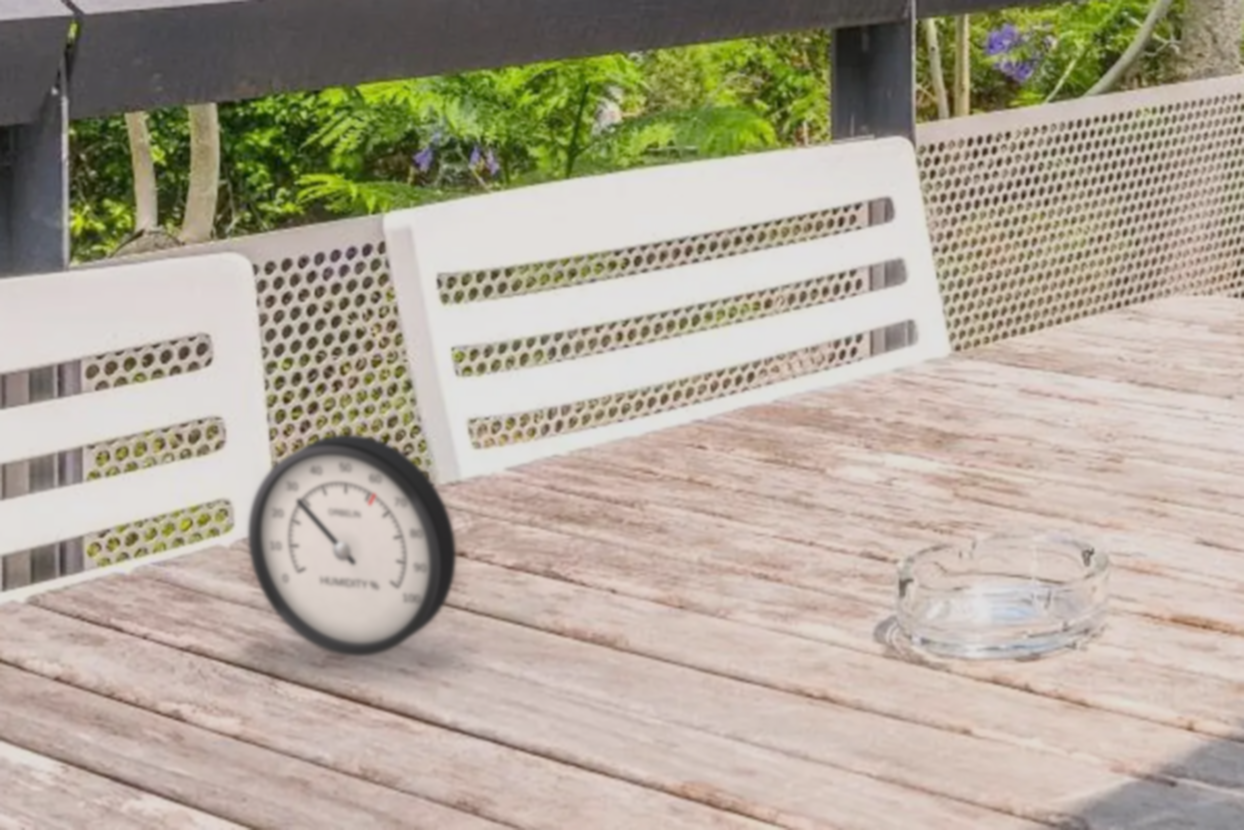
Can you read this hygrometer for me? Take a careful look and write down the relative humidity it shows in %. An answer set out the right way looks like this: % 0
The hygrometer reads % 30
